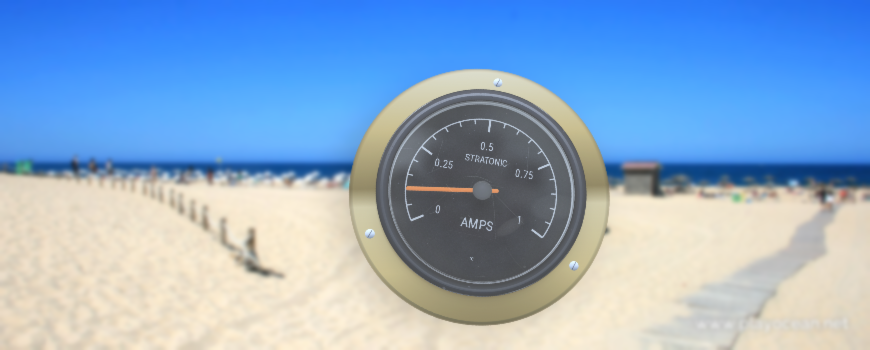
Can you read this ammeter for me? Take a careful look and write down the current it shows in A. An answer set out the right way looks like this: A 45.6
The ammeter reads A 0.1
